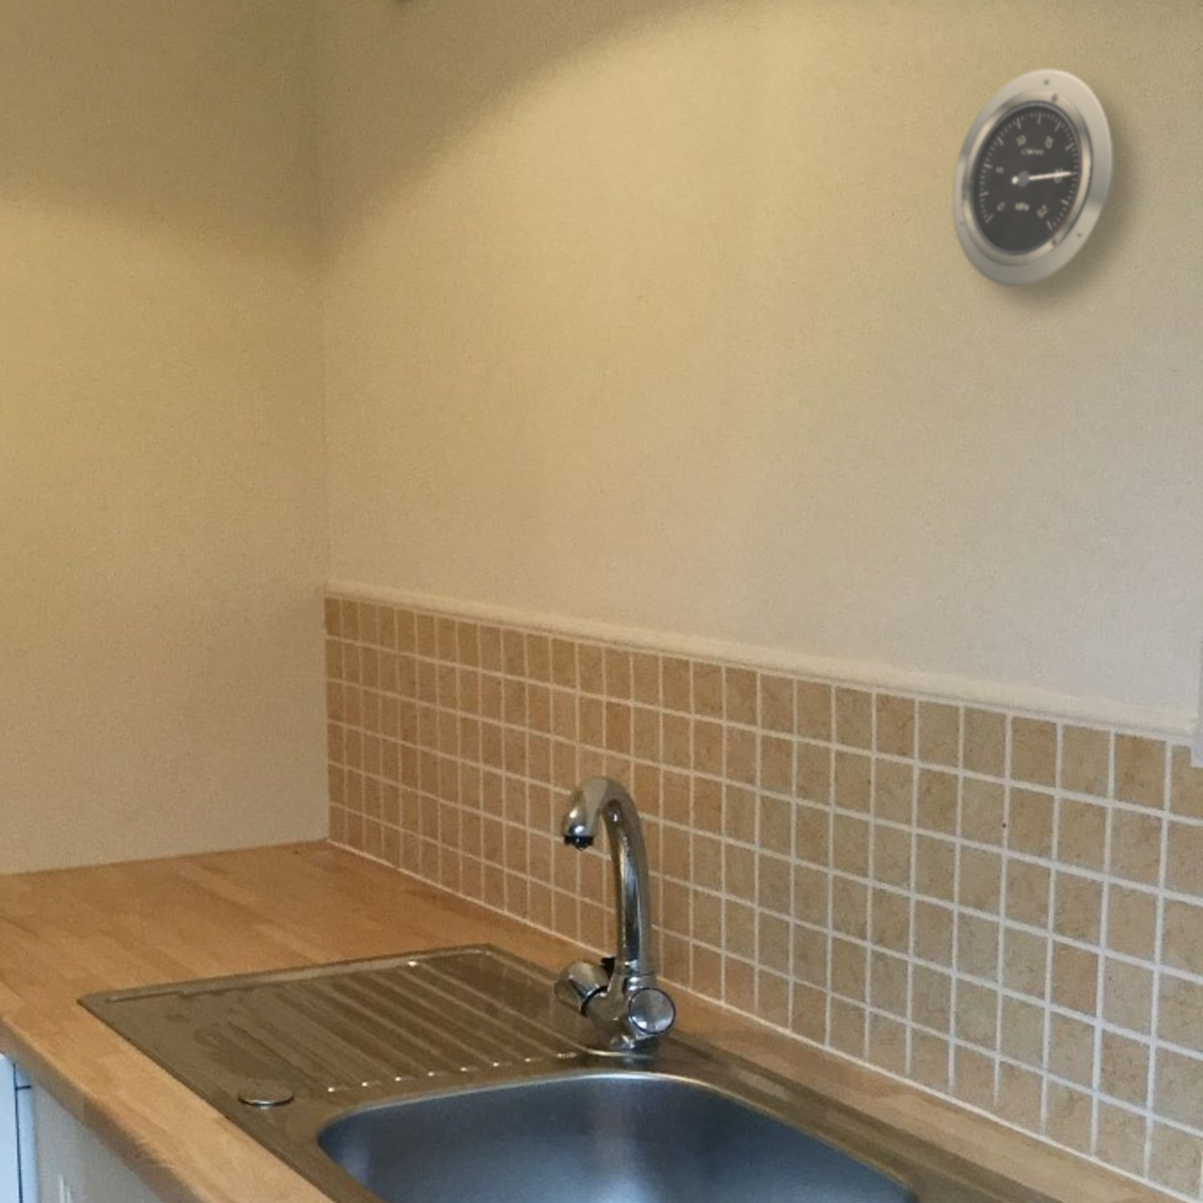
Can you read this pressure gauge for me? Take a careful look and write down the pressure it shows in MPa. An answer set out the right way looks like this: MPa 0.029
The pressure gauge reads MPa 20
